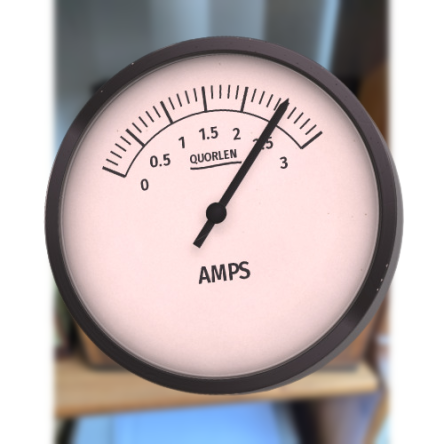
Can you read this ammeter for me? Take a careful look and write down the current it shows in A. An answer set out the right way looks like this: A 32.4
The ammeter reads A 2.5
